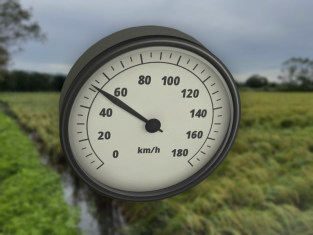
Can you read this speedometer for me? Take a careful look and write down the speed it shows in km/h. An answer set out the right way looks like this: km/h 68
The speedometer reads km/h 52.5
